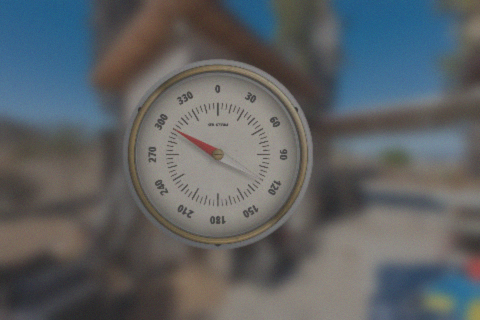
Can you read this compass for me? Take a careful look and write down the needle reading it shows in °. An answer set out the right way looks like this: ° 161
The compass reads ° 300
